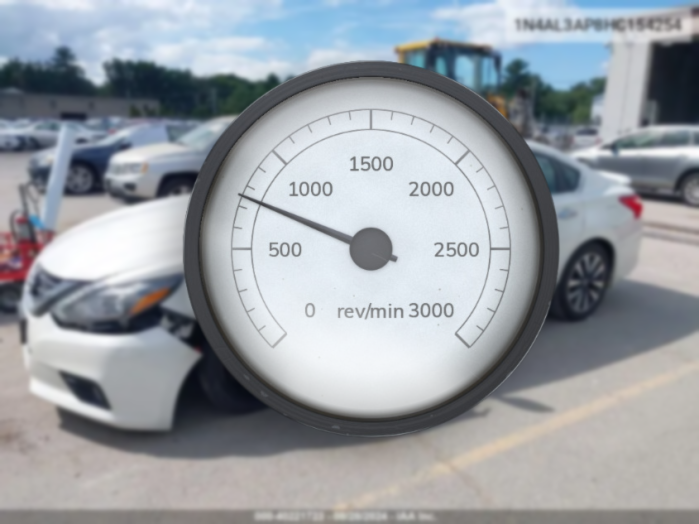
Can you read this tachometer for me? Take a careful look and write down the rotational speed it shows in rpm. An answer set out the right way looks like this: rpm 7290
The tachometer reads rpm 750
